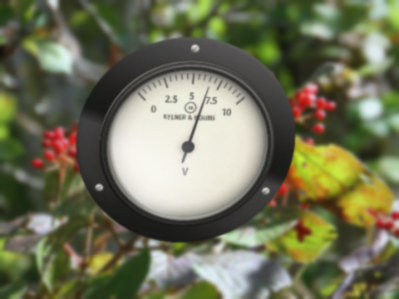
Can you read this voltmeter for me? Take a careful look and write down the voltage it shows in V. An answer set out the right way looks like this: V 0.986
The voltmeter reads V 6.5
